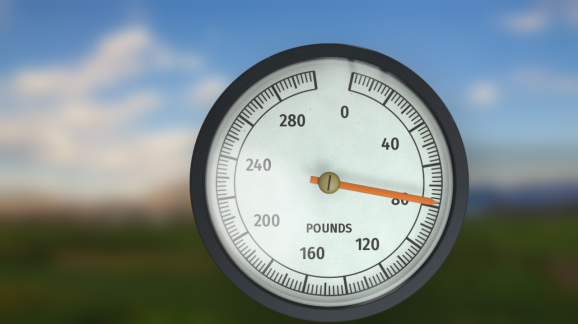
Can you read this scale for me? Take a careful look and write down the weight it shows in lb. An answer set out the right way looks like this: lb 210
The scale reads lb 78
